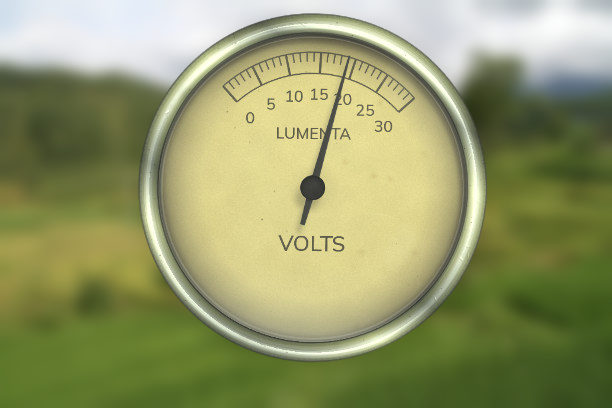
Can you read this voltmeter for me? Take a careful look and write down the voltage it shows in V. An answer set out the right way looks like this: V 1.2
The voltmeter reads V 19
